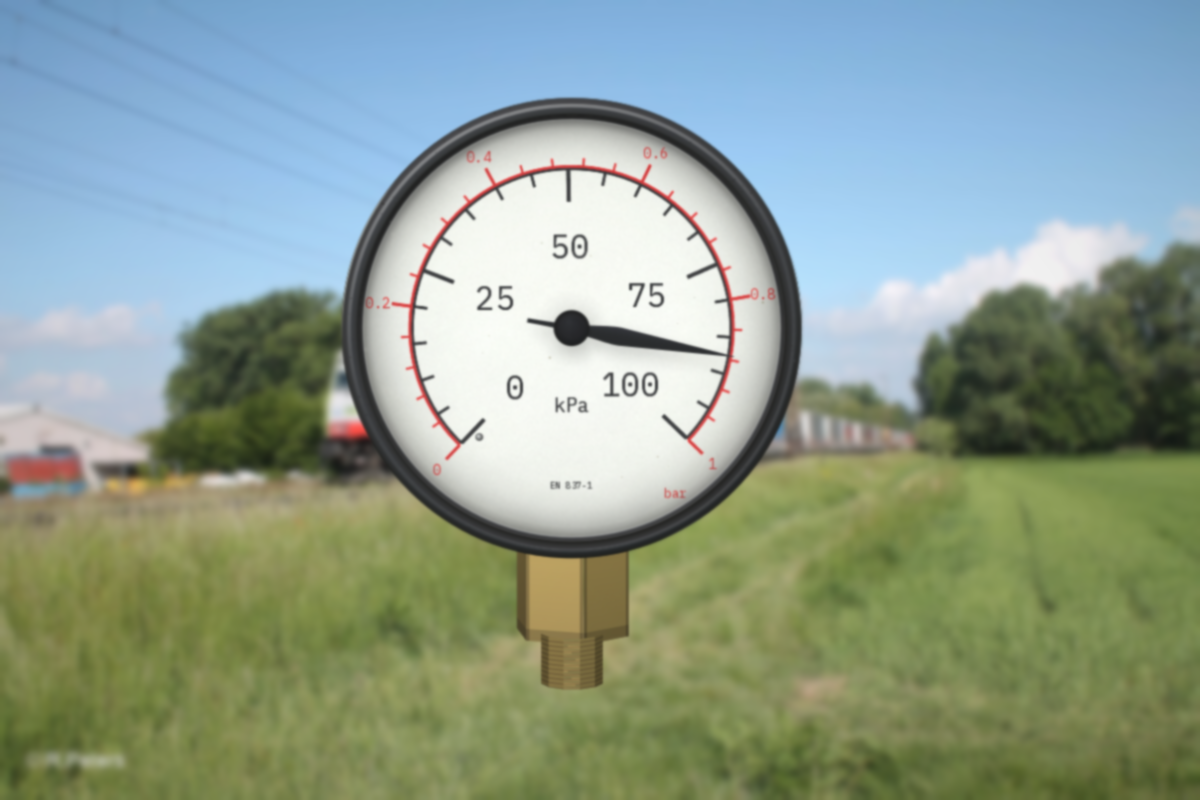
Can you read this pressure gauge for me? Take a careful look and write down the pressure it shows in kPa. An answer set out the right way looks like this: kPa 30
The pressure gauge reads kPa 87.5
